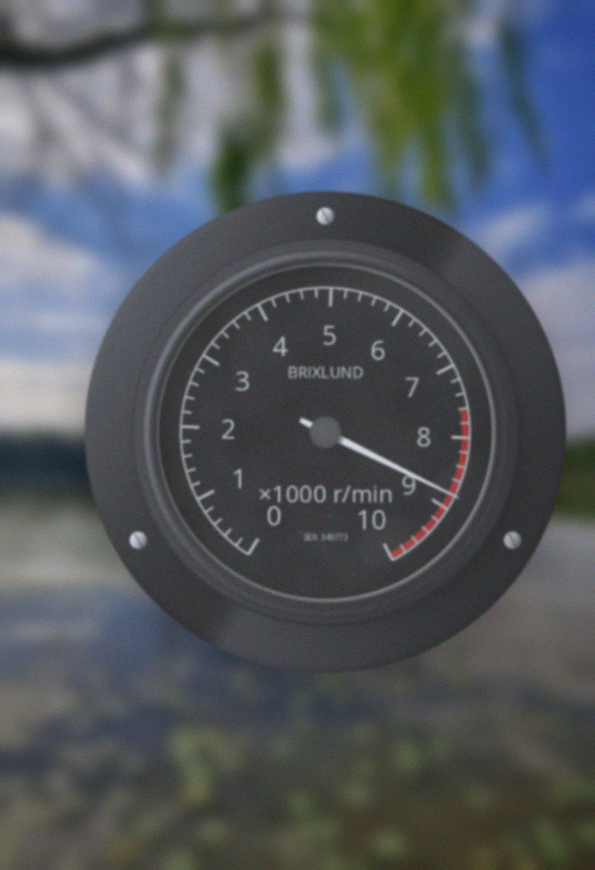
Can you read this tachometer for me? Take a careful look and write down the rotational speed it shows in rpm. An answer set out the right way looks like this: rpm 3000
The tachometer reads rpm 8800
